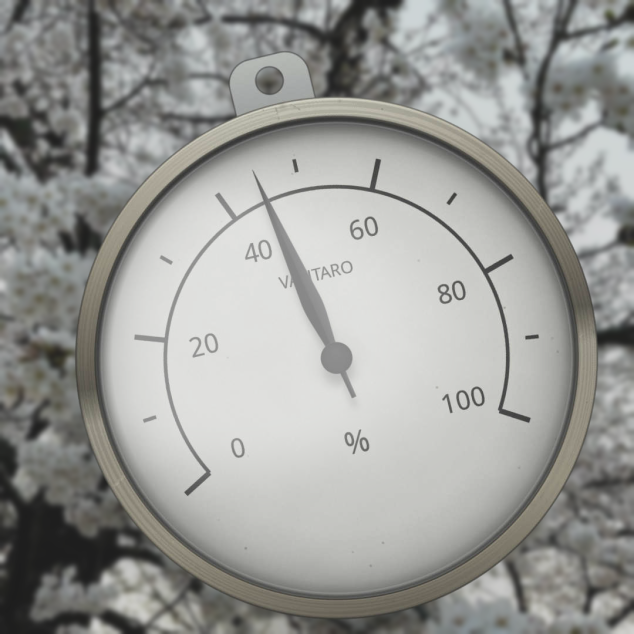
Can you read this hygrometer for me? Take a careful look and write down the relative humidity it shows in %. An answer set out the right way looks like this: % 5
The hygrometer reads % 45
